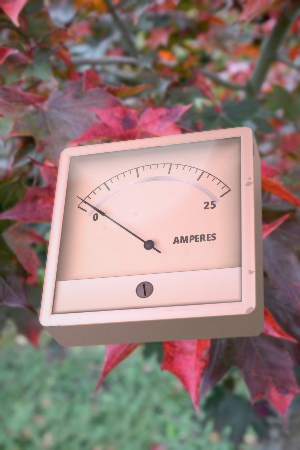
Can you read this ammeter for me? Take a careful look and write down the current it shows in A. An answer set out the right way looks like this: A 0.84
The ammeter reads A 1
